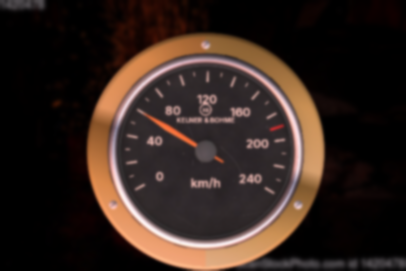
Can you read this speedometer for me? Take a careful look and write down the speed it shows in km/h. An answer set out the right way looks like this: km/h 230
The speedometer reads km/h 60
